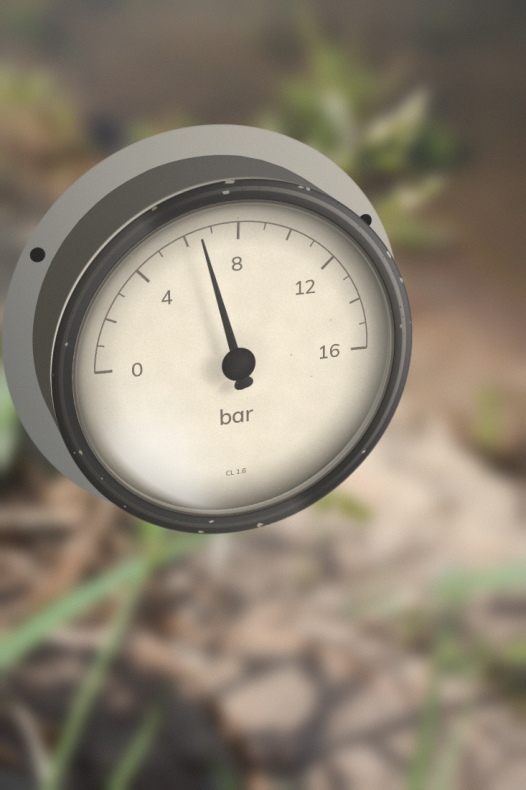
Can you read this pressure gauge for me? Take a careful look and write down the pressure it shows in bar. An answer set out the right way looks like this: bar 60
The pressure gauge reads bar 6.5
